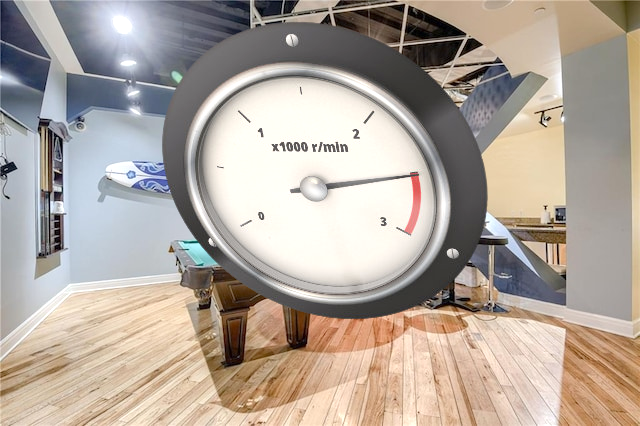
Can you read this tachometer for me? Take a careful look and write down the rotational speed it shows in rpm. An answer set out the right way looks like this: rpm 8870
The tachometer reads rpm 2500
